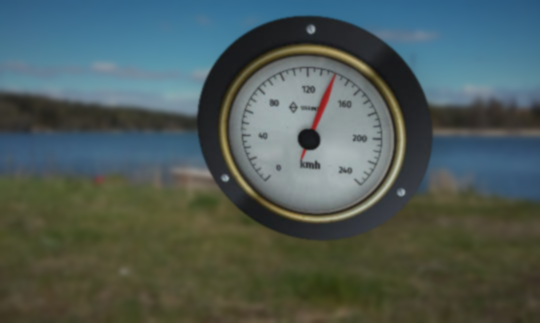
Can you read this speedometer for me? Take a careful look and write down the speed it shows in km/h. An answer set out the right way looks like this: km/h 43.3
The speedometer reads km/h 140
